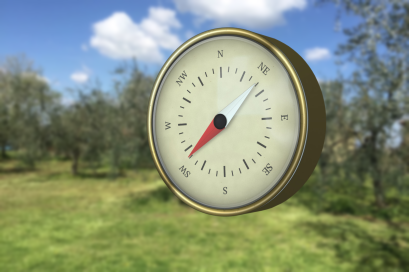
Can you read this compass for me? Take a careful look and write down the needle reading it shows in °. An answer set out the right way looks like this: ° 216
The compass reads ° 230
